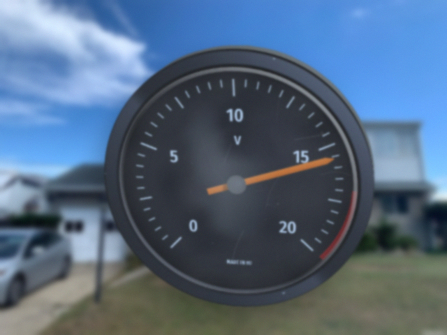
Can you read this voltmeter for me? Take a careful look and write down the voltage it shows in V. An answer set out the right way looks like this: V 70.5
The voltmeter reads V 15.5
